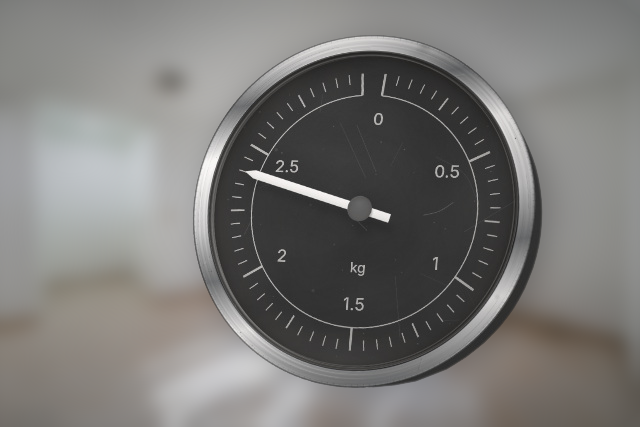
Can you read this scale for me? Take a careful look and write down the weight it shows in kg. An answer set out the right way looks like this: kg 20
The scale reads kg 2.4
